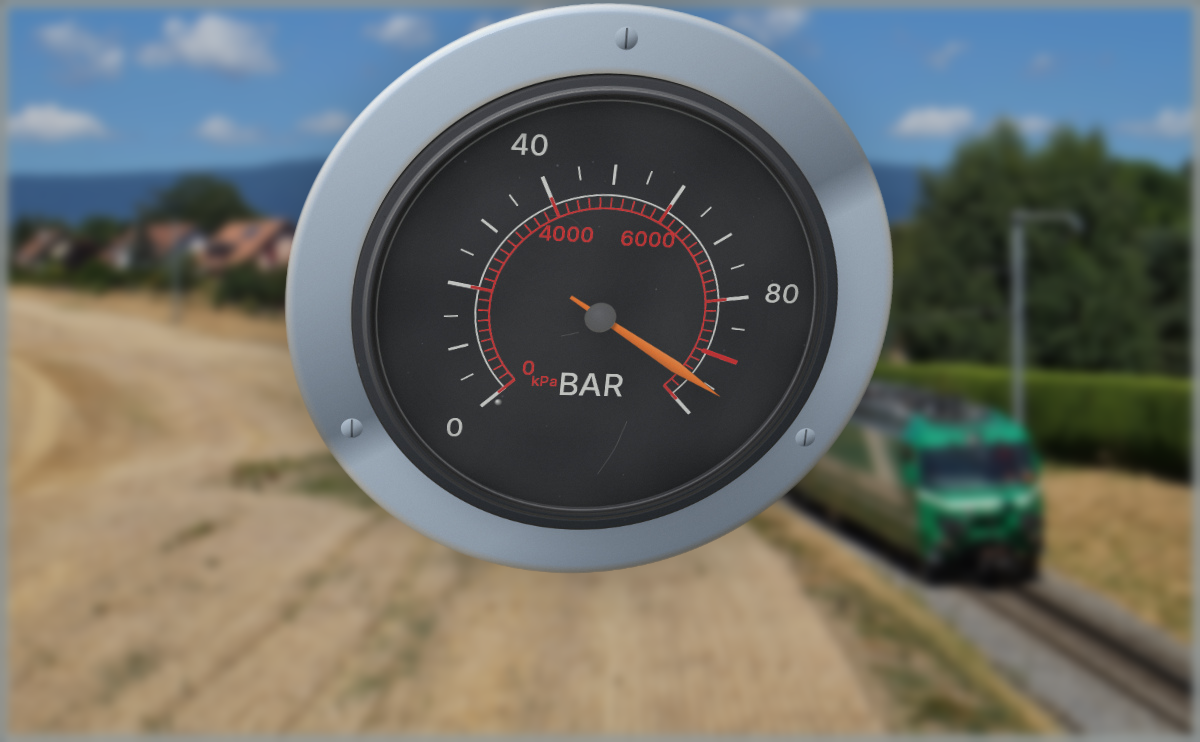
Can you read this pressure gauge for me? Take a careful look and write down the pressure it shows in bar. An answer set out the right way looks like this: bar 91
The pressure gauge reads bar 95
